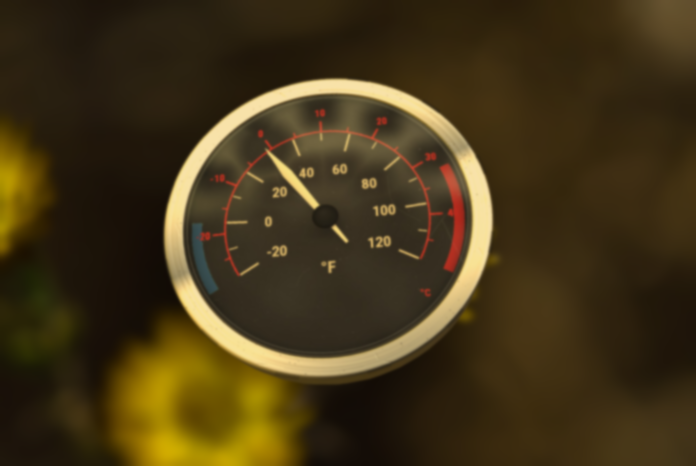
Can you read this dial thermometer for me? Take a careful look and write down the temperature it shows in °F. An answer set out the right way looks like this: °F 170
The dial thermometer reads °F 30
